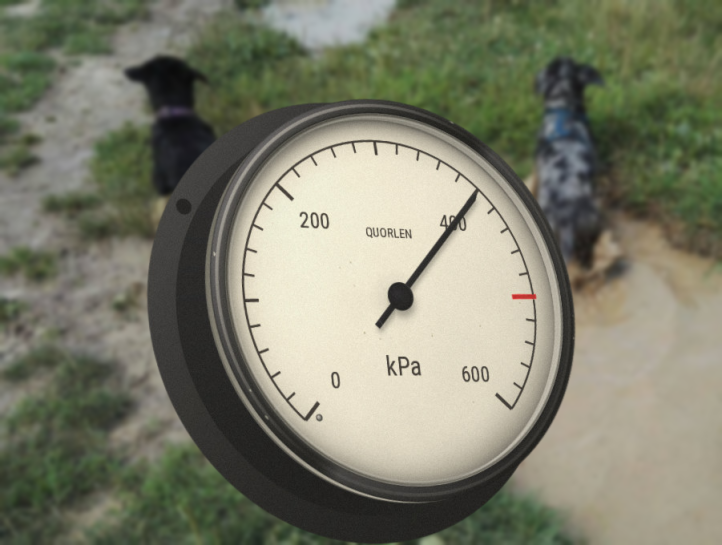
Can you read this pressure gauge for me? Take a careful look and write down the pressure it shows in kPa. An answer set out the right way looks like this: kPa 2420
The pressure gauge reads kPa 400
